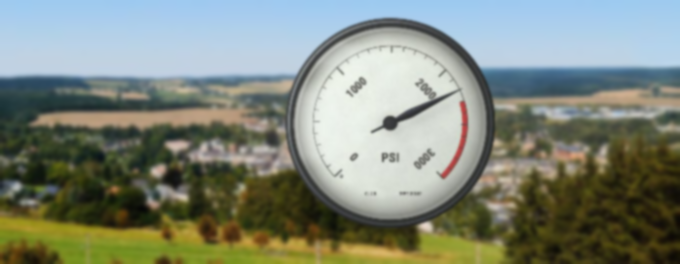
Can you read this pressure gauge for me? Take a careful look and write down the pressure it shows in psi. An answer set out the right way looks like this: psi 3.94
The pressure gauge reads psi 2200
